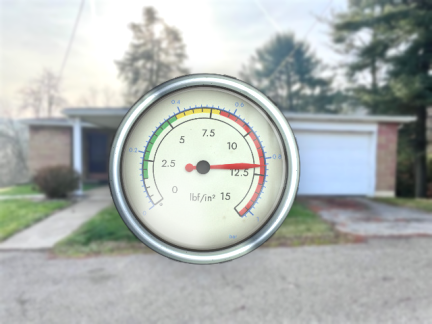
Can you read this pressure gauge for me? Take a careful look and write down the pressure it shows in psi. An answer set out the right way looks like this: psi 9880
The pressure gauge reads psi 12
